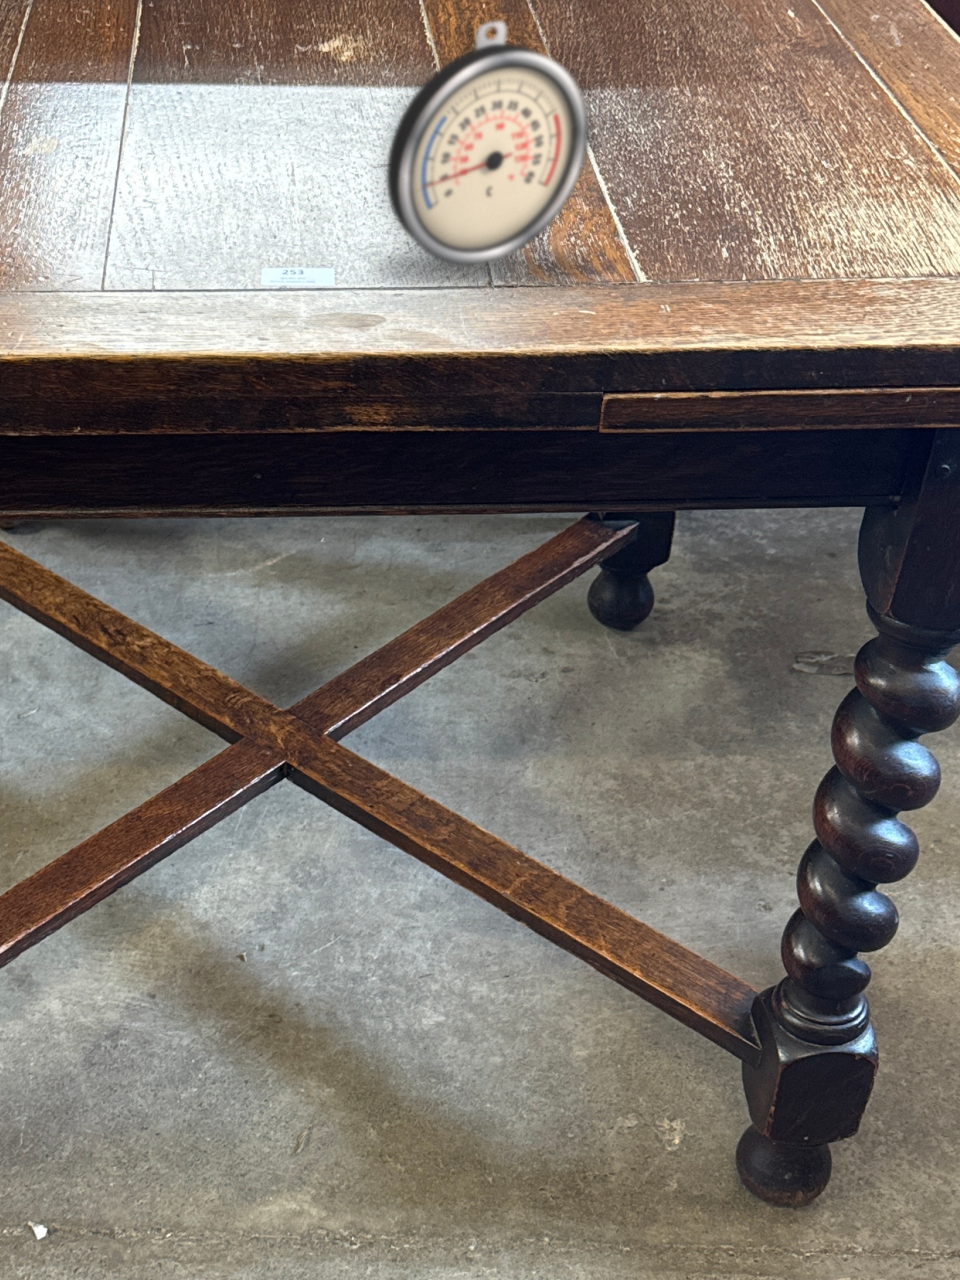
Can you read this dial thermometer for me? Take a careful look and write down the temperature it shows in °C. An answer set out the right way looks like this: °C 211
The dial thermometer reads °C 5
